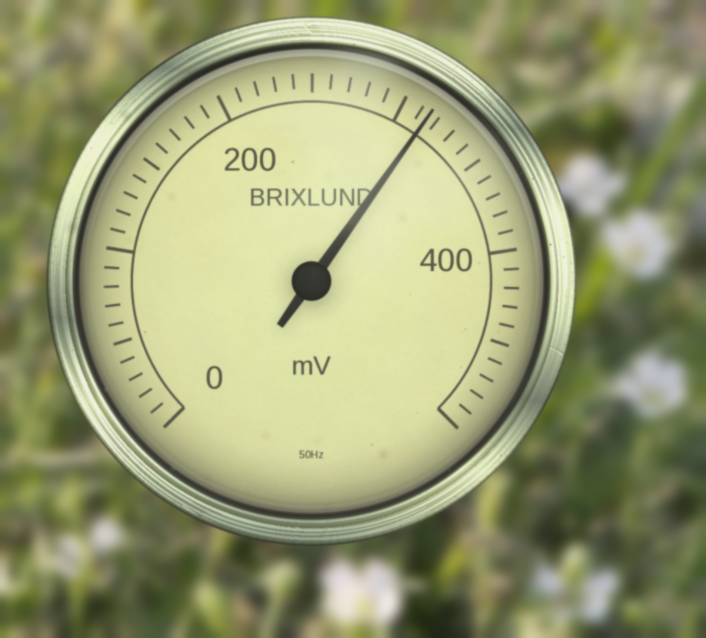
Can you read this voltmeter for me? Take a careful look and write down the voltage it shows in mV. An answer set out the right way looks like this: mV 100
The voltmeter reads mV 315
